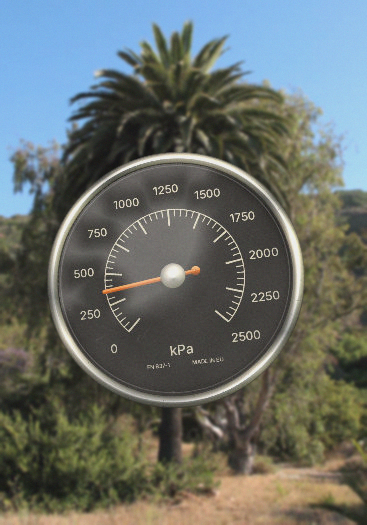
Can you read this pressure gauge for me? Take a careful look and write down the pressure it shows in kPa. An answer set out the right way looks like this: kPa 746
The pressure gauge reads kPa 350
